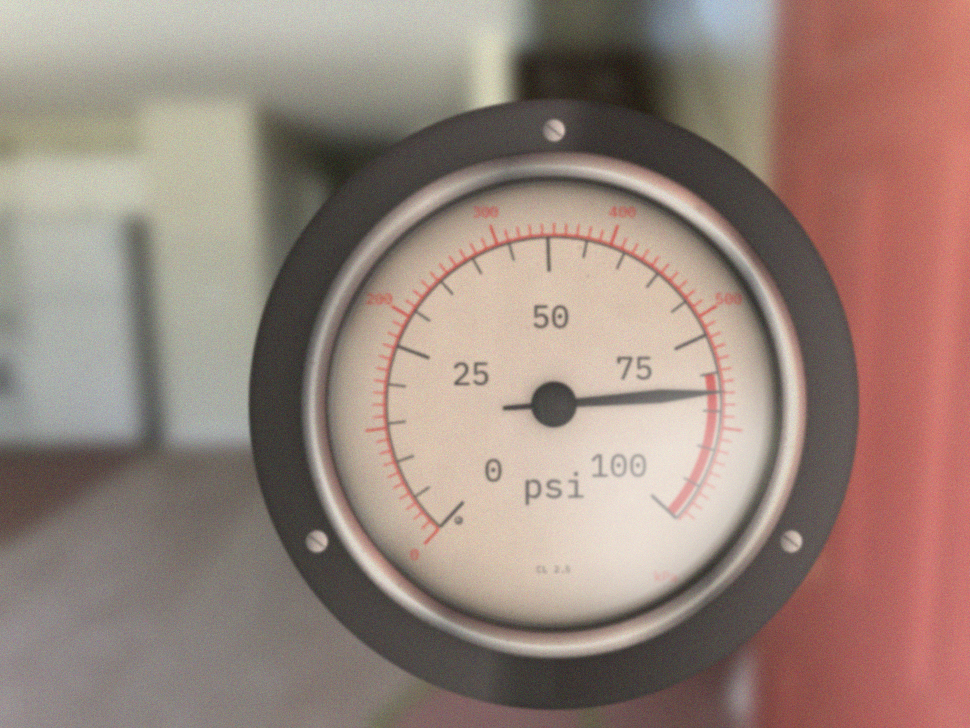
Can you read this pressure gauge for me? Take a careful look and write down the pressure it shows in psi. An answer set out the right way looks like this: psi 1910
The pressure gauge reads psi 82.5
